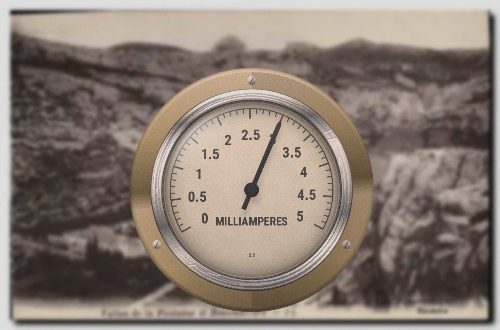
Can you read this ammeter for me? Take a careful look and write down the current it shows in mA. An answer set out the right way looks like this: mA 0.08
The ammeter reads mA 3
